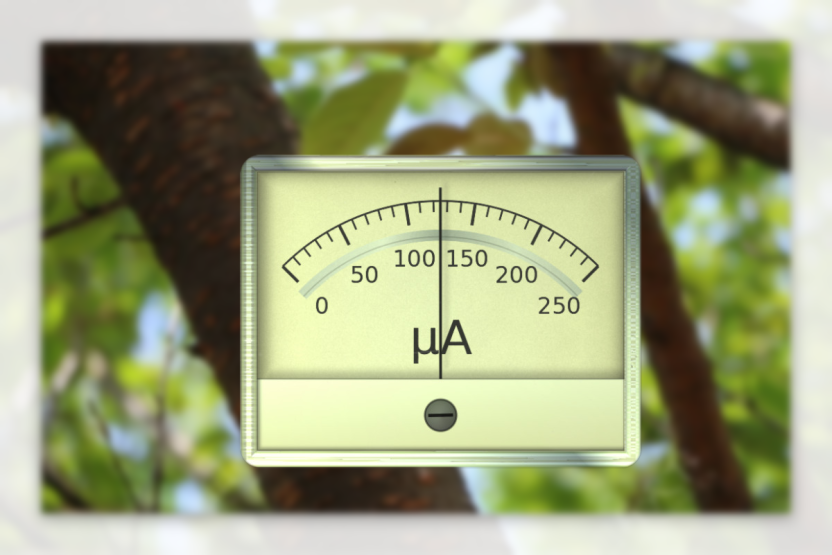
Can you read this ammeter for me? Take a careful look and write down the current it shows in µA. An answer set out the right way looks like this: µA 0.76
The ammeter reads µA 125
